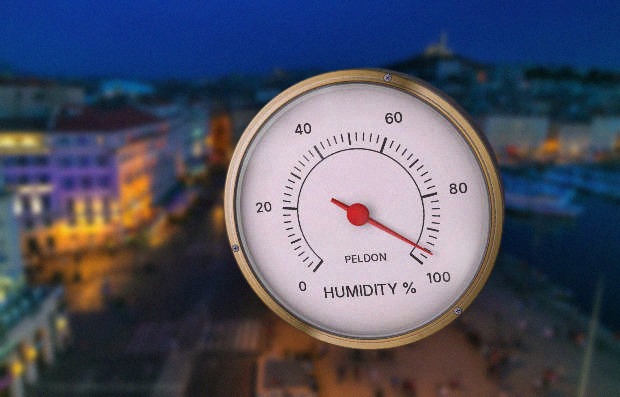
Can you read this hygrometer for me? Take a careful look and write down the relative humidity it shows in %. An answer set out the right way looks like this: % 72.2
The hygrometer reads % 96
